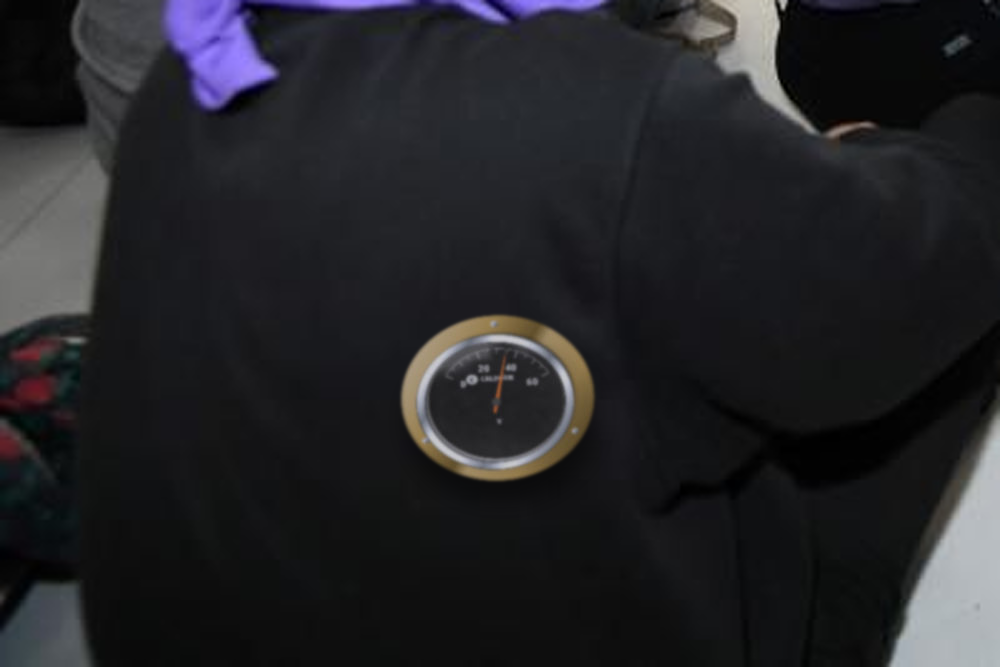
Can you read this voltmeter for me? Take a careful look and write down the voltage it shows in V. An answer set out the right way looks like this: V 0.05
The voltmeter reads V 35
